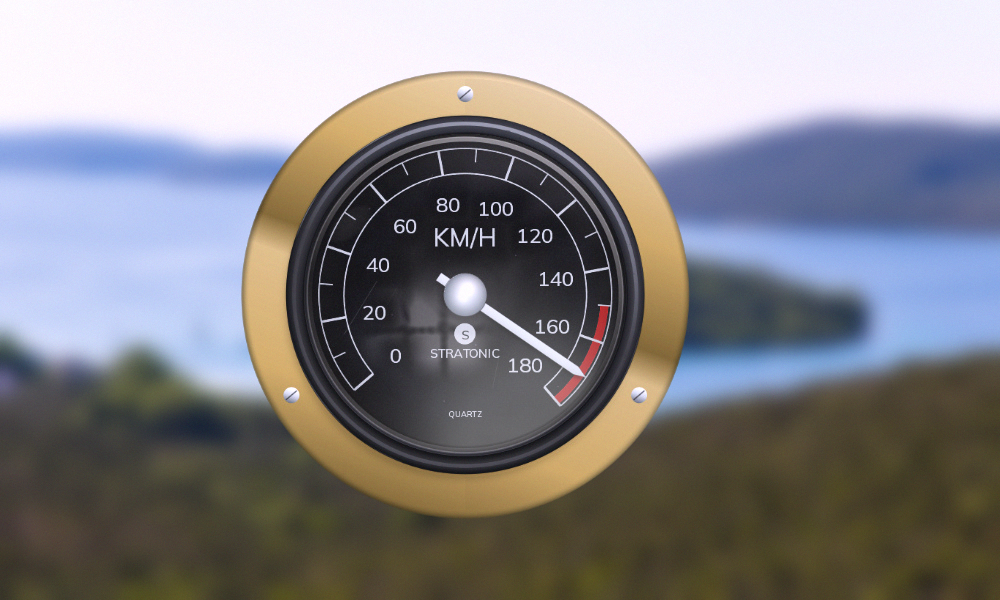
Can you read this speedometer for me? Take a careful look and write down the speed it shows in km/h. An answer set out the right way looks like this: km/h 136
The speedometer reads km/h 170
